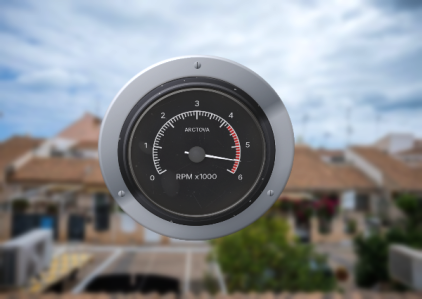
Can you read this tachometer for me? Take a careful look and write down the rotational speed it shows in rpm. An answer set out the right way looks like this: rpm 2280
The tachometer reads rpm 5500
